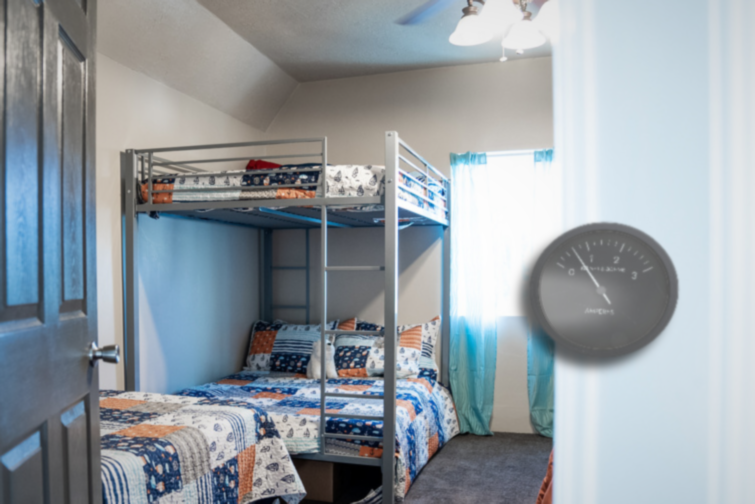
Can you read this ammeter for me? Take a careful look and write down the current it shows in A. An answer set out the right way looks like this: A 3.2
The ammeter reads A 0.6
